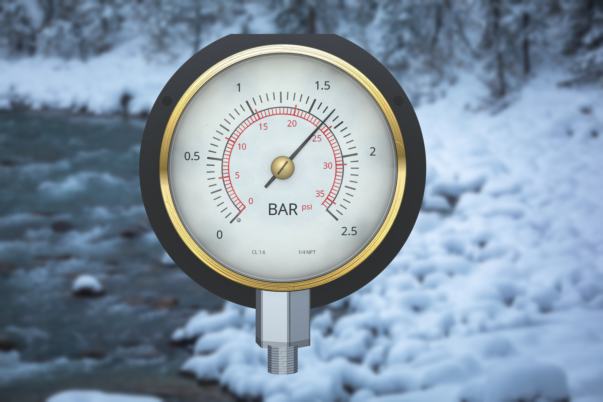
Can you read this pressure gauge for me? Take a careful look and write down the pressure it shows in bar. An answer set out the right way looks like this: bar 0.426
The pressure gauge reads bar 1.65
